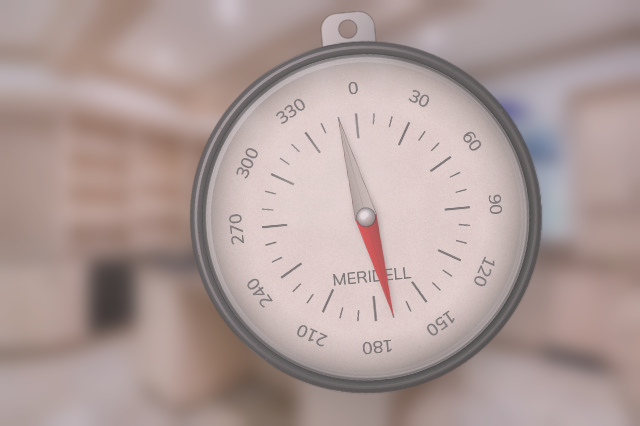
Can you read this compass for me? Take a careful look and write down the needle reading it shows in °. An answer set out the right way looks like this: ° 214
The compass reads ° 170
